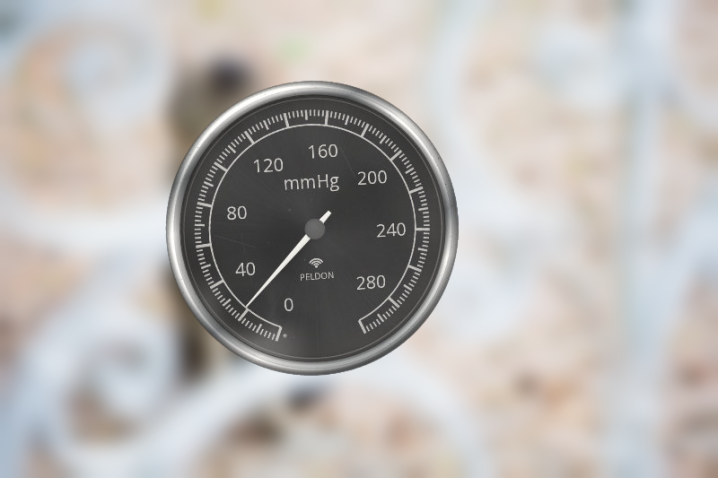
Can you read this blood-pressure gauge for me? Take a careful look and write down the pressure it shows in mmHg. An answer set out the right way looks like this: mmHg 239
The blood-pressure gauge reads mmHg 22
